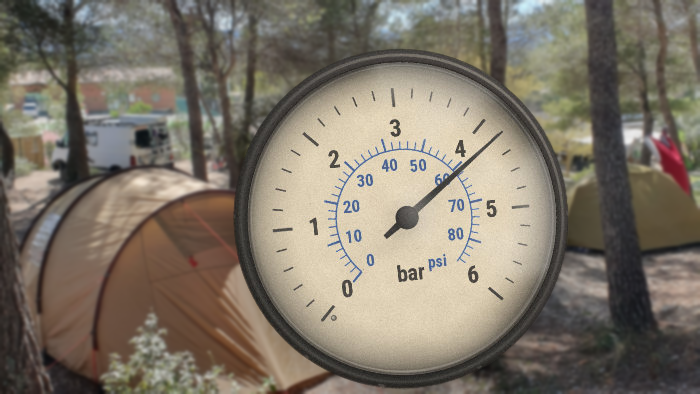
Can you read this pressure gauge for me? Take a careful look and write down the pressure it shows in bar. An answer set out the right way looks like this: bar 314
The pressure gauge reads bar 4.2
